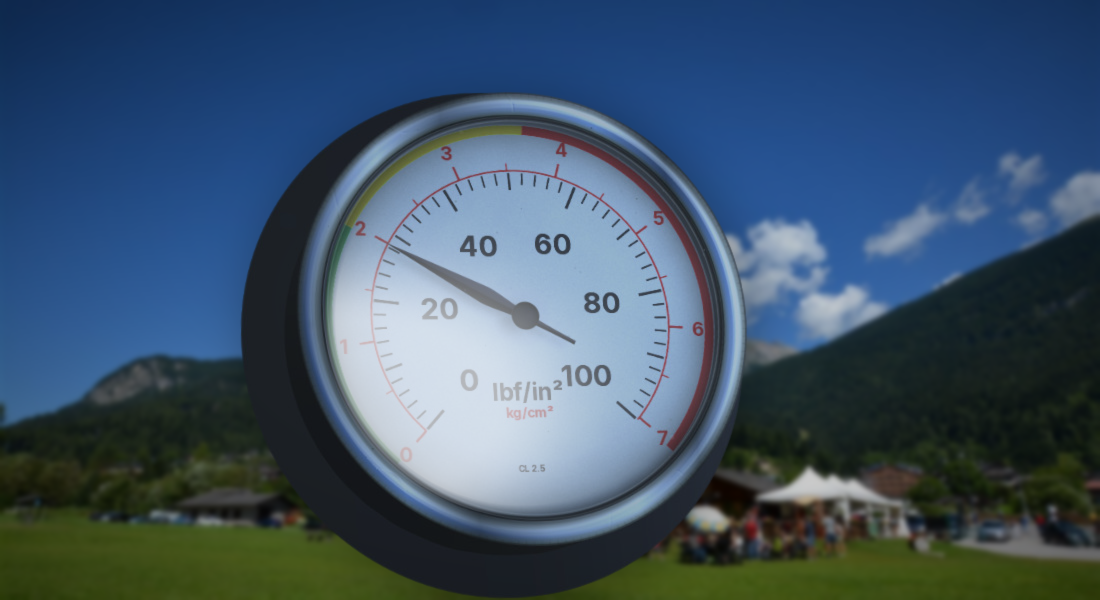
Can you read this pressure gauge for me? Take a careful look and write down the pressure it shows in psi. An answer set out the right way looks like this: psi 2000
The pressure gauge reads psi 28
